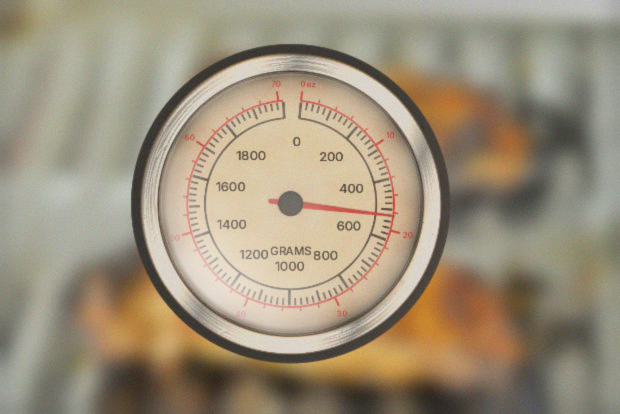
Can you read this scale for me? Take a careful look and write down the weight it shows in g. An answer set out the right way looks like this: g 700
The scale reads g 520
